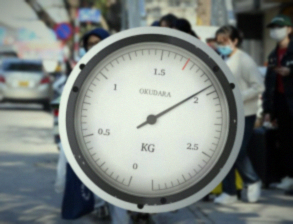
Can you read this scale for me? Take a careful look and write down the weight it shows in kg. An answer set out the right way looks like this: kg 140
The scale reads kg 1.95
